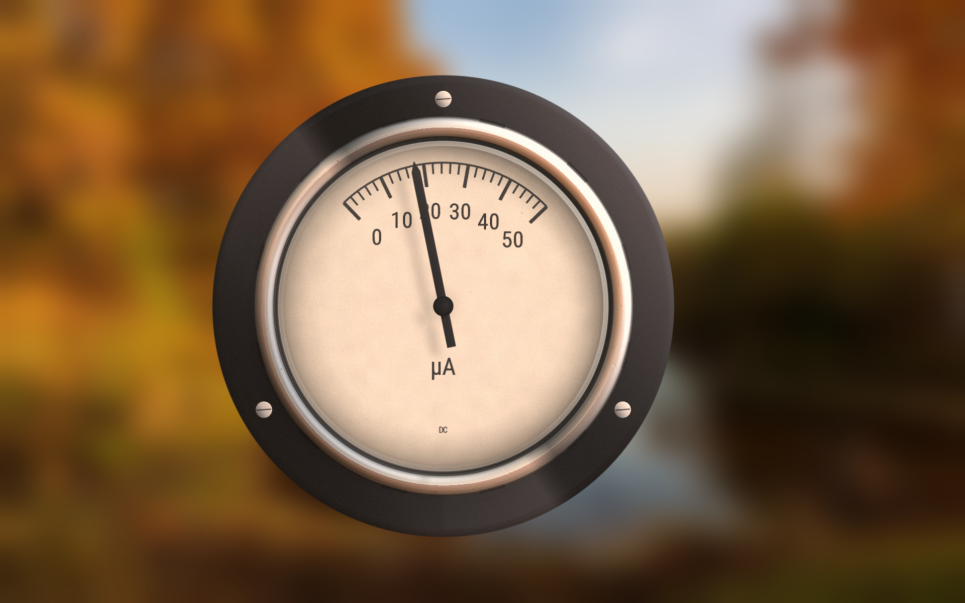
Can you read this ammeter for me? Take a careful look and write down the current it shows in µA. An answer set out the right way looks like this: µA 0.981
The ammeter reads µA 18
